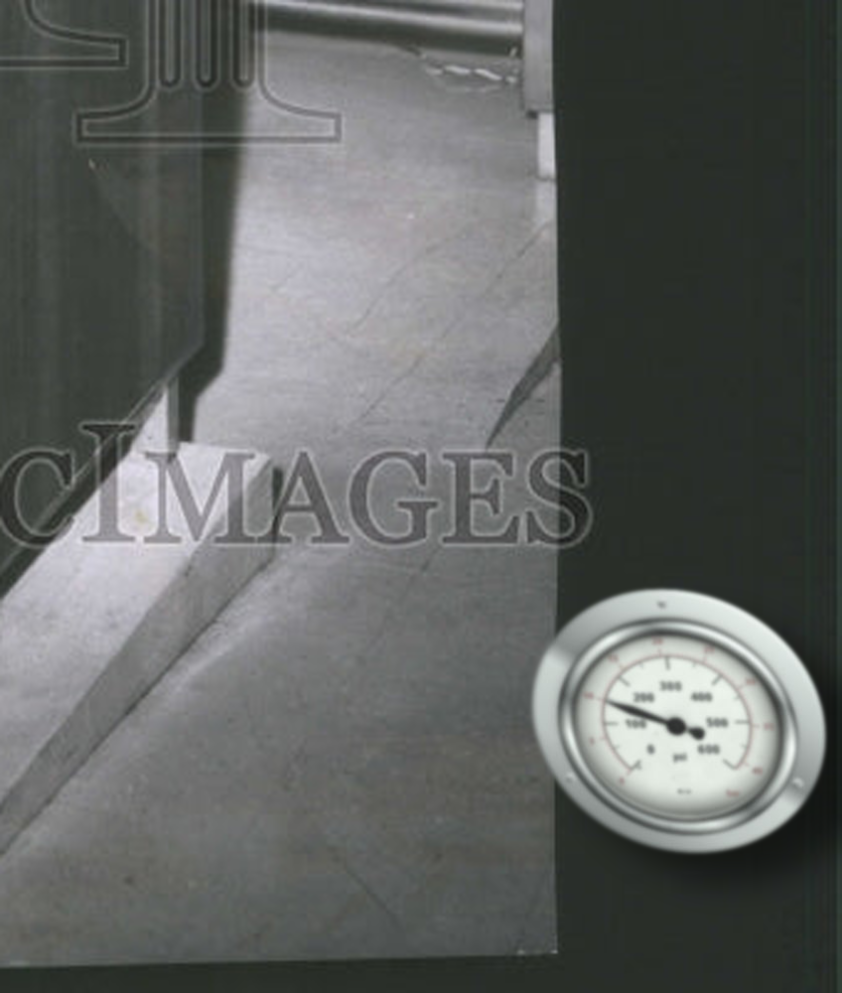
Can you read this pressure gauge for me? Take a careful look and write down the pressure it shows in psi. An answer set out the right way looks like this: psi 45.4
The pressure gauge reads psi 150
